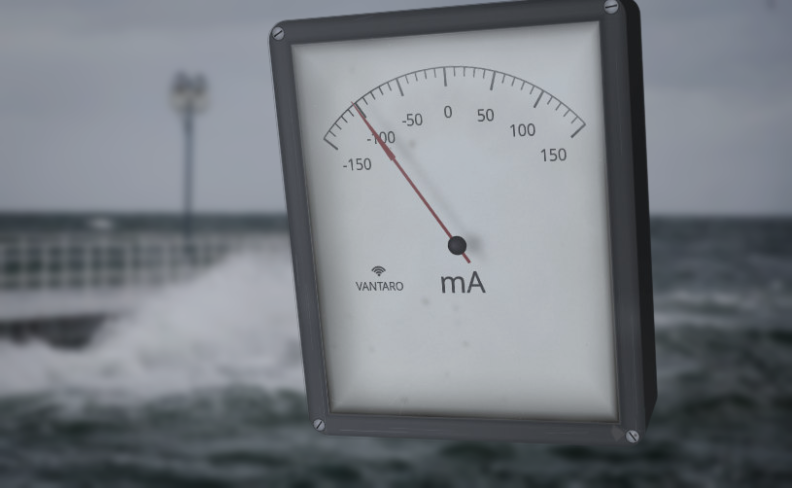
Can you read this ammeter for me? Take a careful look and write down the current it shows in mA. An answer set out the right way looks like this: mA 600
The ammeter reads mA -100
